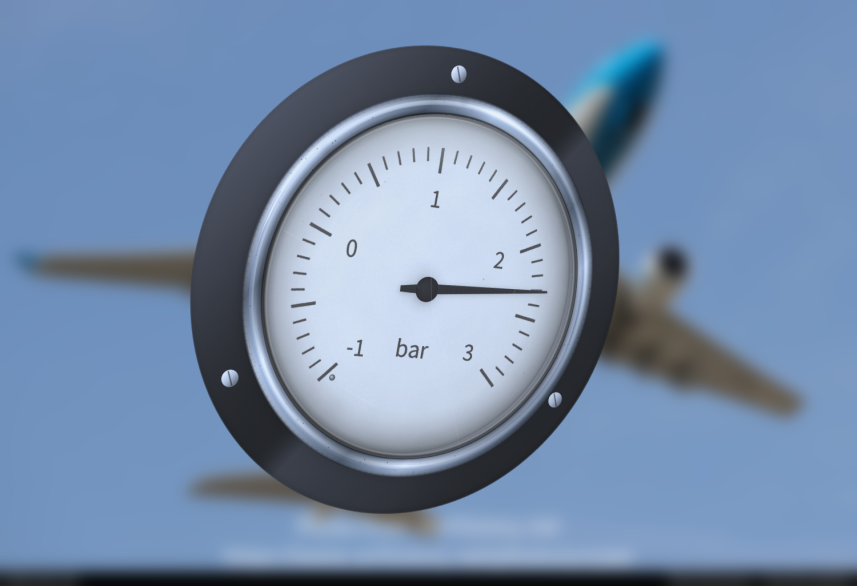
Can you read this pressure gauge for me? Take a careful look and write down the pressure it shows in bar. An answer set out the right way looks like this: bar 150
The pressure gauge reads bar 2.3
